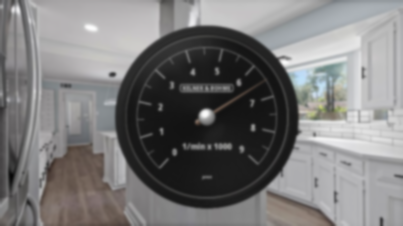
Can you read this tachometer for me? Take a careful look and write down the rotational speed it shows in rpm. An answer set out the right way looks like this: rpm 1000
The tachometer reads rpm 6500
